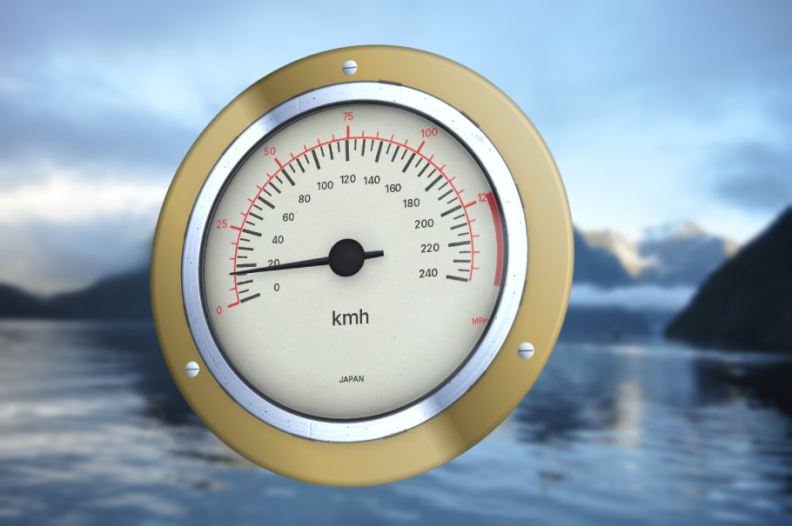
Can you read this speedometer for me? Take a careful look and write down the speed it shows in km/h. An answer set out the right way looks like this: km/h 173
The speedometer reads km/h 15
